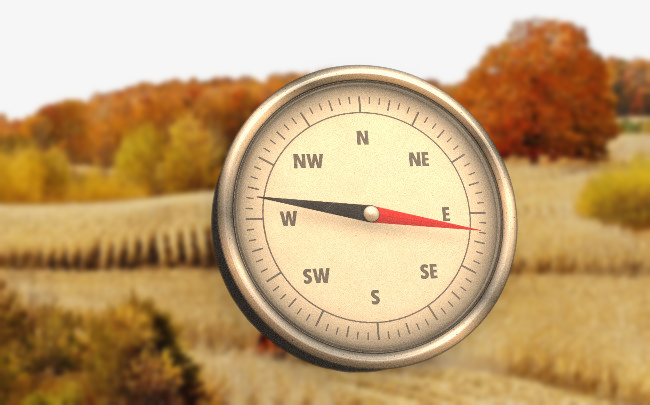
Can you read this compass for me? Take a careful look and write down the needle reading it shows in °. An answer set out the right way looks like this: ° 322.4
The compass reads ° 100
